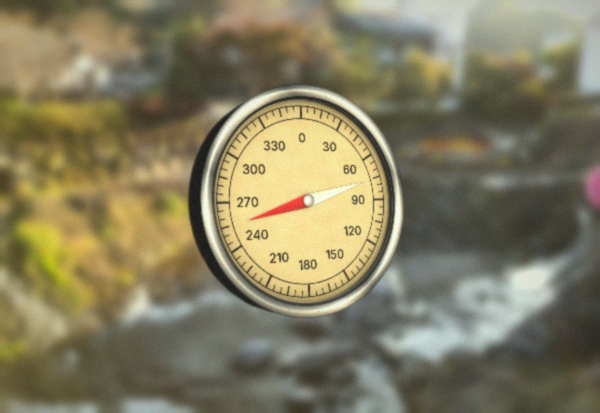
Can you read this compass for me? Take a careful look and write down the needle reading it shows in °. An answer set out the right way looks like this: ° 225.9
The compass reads ° 255
